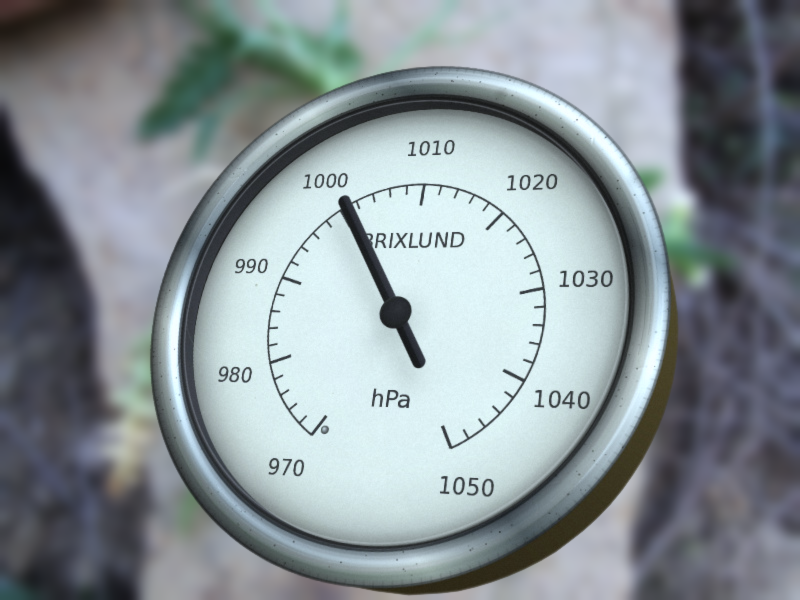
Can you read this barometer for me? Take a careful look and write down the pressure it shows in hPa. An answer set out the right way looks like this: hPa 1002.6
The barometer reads hPa 1001
